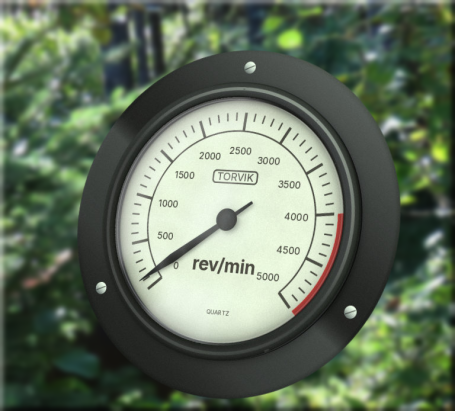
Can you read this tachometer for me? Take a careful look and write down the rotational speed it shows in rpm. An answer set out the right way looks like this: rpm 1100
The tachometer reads rpm 100
